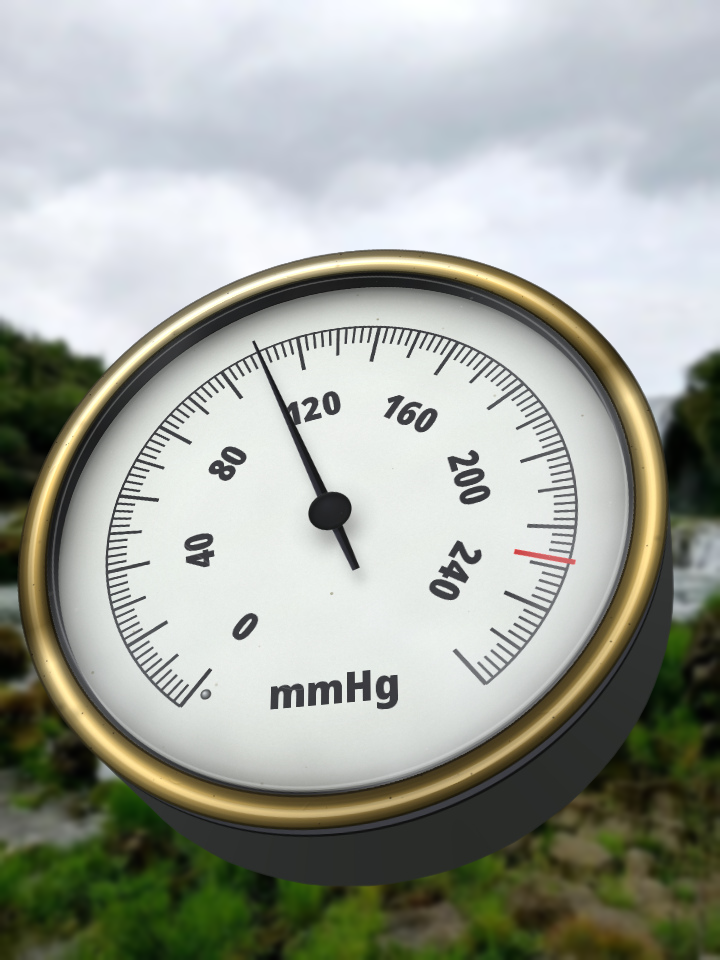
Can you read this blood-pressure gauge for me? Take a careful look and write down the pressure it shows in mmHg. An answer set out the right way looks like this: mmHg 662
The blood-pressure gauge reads mmHg 110
